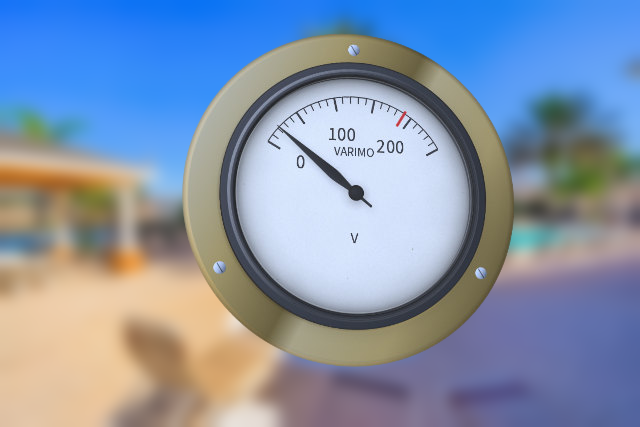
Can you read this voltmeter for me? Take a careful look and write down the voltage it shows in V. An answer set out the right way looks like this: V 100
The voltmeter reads V 20
